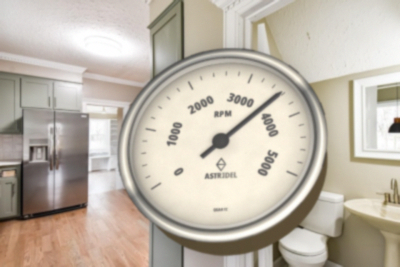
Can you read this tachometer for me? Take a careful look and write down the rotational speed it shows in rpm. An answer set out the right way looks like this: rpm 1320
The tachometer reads rpm 3600
